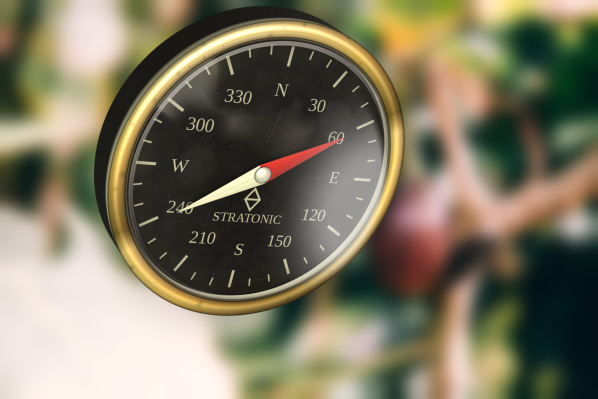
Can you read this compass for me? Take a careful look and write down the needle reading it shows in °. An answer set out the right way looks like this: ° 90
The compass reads ° 60
